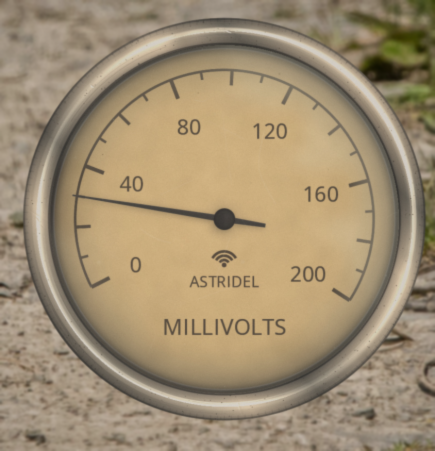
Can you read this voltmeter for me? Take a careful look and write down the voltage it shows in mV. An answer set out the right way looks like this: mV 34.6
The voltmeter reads mV 30
